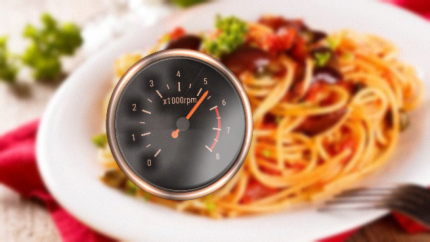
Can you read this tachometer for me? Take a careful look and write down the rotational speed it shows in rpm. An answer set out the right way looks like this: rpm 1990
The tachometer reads rpm 5250
